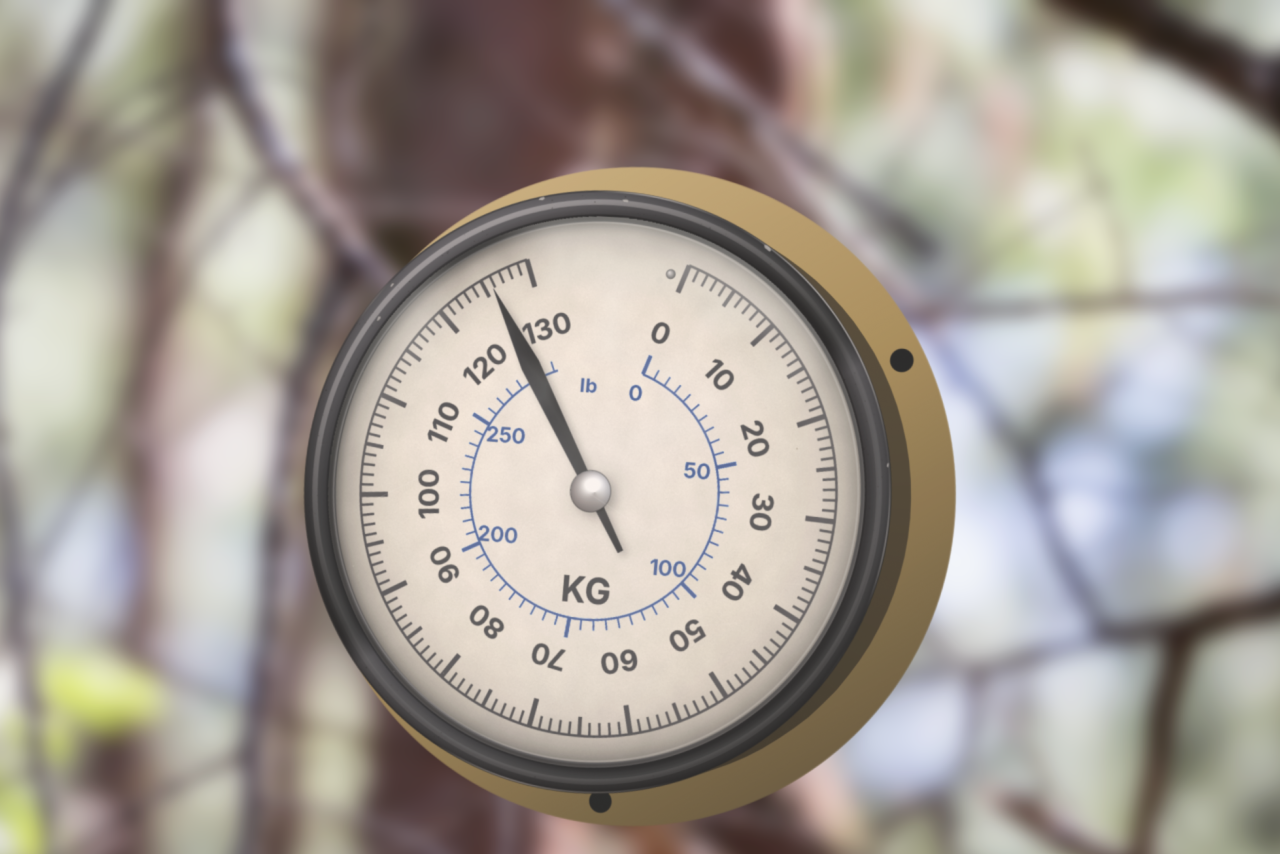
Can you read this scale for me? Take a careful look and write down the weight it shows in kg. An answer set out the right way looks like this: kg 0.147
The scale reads kg 126
